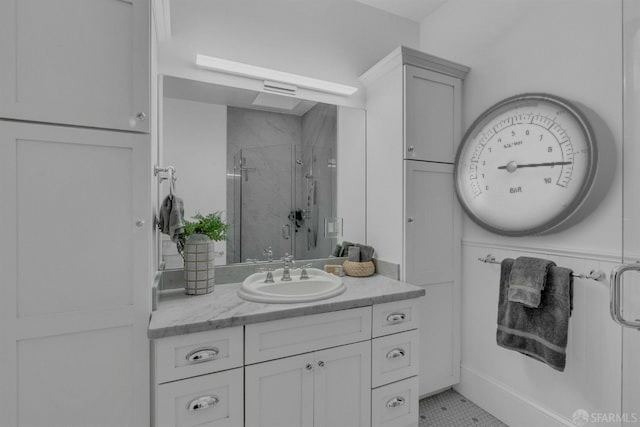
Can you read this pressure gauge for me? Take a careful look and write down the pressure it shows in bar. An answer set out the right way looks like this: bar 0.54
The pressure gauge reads bar 9
